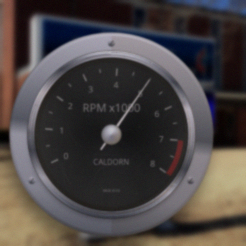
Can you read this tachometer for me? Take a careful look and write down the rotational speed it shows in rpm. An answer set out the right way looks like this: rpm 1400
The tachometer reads rpm 5000
